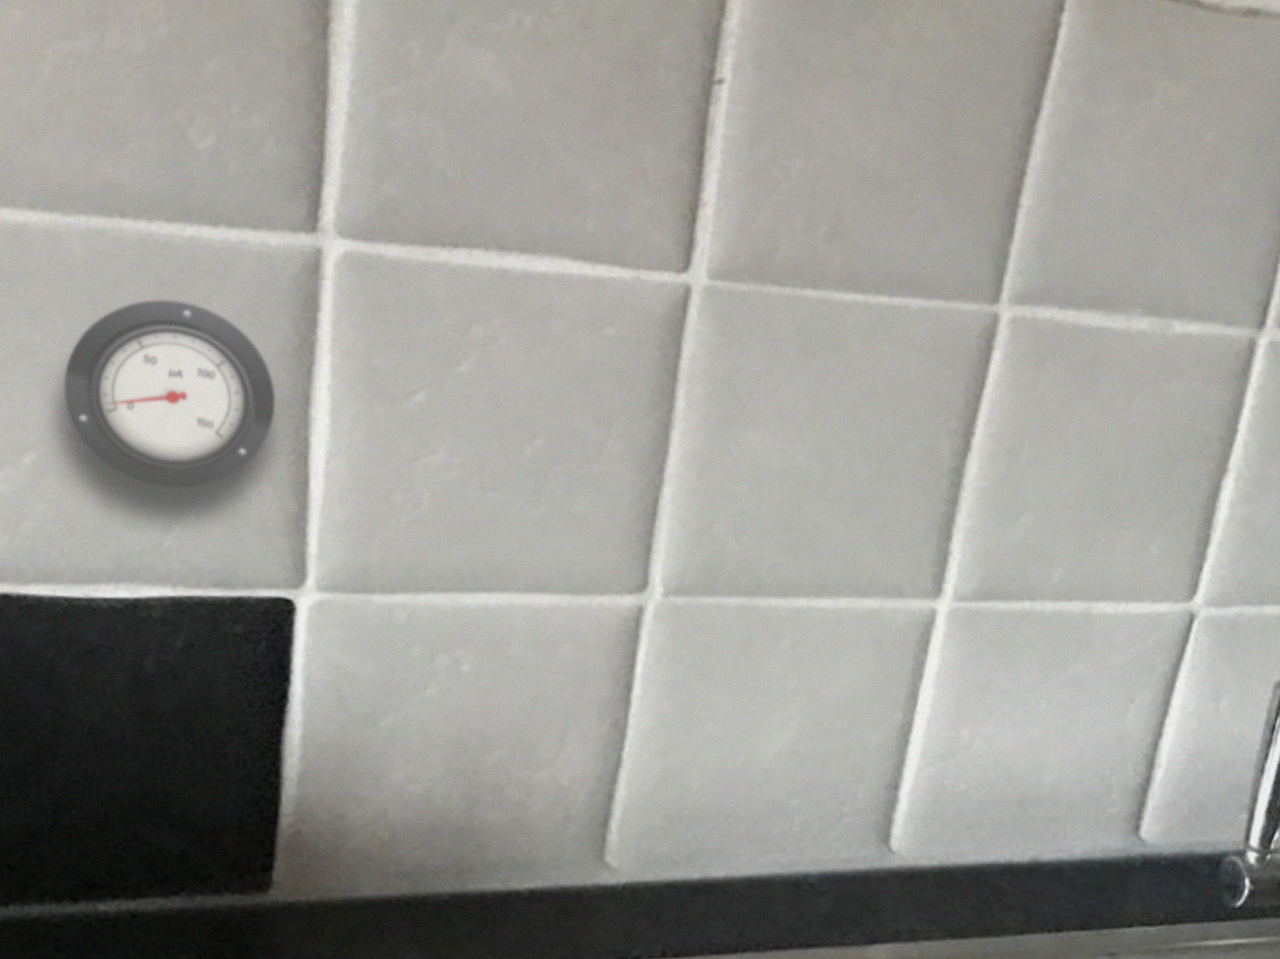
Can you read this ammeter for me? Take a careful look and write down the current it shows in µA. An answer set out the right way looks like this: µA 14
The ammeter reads µA 5
